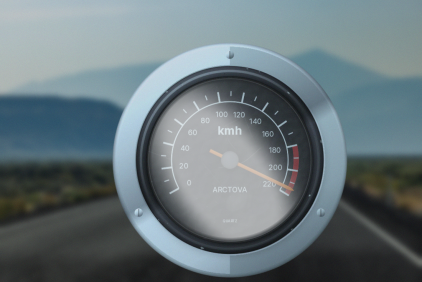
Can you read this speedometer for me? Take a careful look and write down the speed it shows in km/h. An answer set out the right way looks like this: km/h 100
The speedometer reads km/h 215
